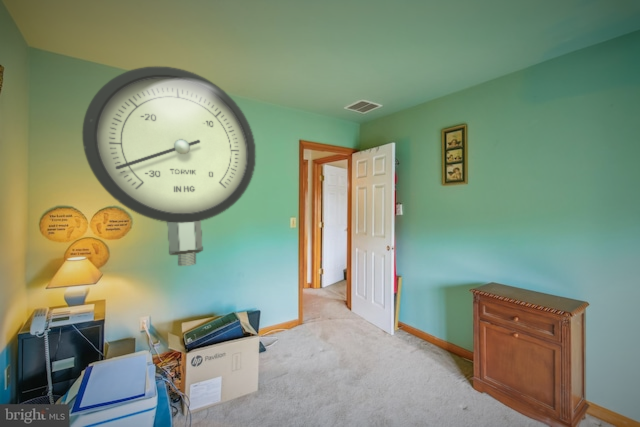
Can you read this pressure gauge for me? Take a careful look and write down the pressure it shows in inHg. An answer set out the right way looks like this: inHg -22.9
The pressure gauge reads inHg -27.5
